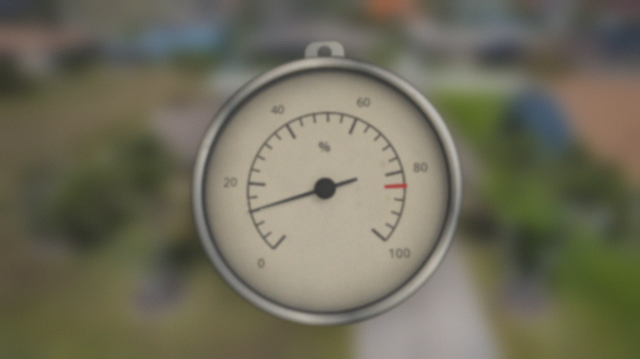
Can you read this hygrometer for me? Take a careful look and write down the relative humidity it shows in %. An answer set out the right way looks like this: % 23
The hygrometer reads % 12
